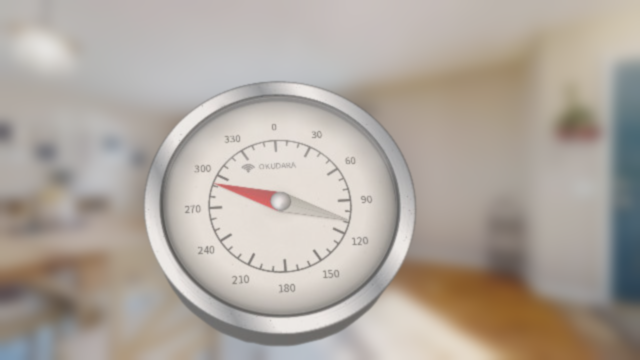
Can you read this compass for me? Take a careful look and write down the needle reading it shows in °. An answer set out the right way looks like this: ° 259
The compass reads ° 290
